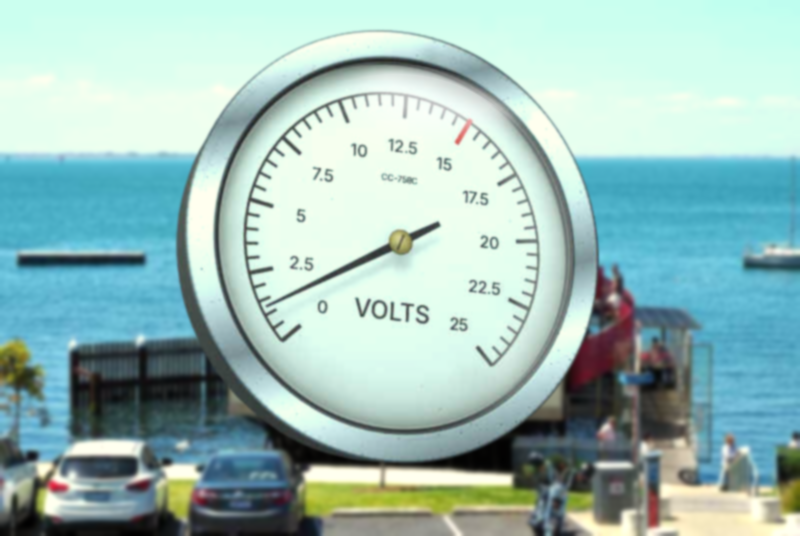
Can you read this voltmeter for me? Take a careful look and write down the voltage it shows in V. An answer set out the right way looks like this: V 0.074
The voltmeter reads V 1.25
